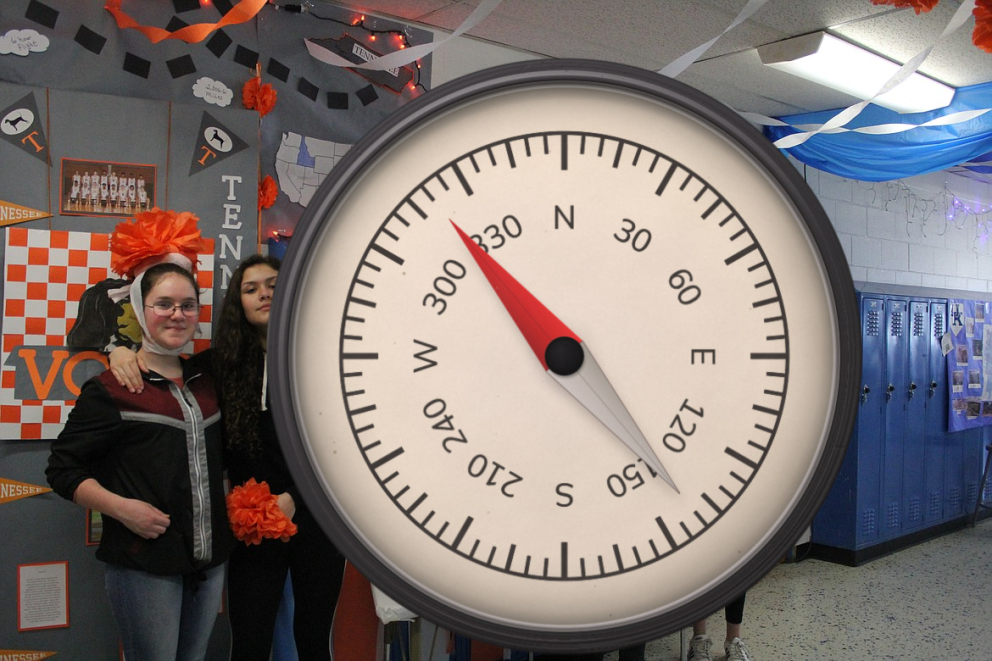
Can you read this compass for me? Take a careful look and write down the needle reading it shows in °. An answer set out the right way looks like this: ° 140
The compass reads ° 320
